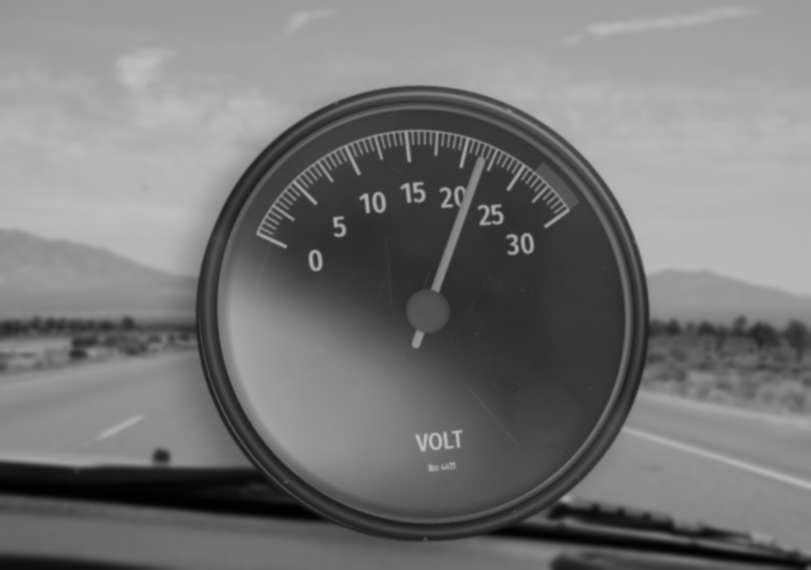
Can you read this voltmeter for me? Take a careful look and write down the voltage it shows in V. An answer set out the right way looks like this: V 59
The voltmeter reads V 21.5
